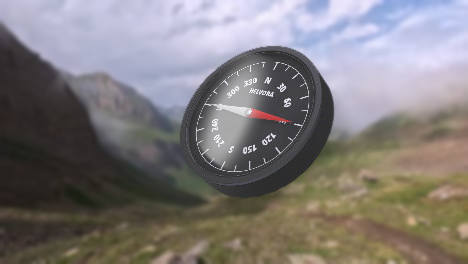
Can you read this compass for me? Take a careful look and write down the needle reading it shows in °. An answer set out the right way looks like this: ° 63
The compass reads ° 90
